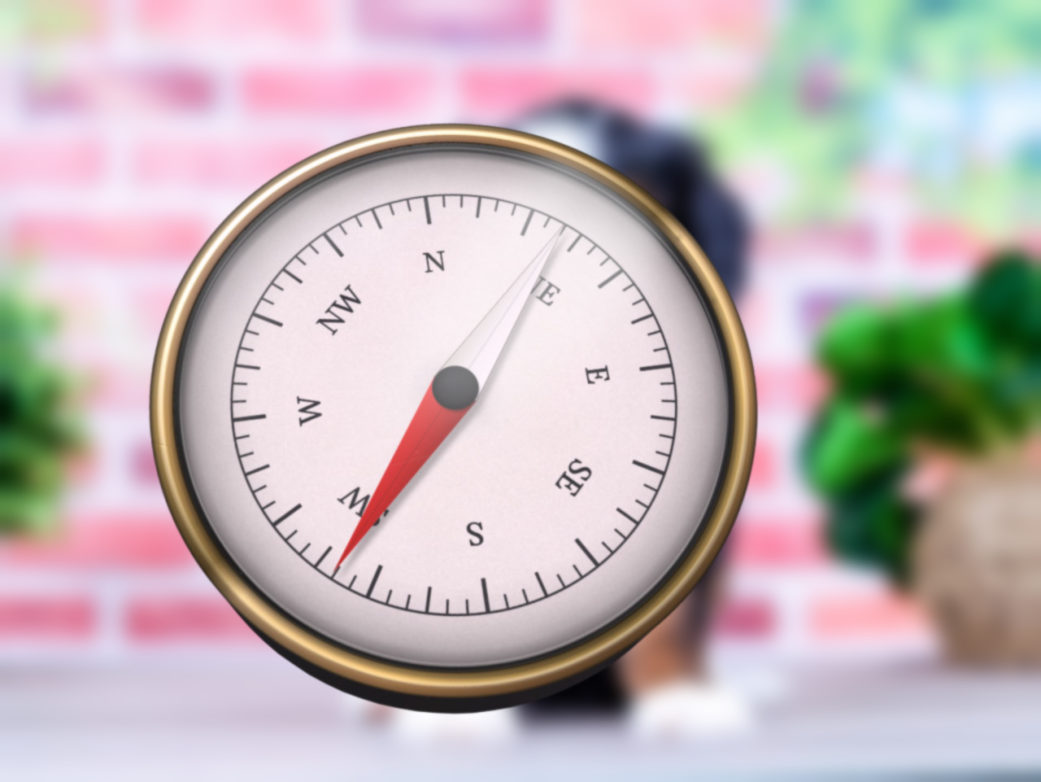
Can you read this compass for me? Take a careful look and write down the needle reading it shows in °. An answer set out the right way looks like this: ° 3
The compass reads ° 220
